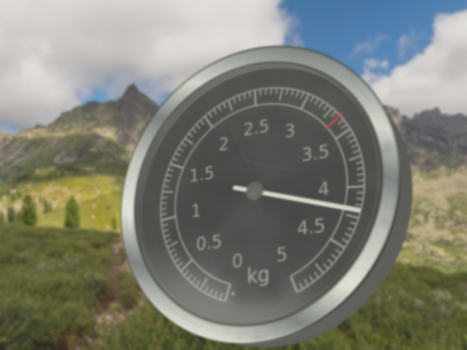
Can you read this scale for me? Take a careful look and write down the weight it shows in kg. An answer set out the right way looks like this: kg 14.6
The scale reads kg 4.2
